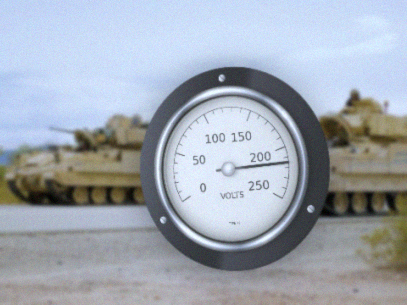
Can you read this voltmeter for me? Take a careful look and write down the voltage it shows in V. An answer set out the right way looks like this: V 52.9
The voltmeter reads V 215
